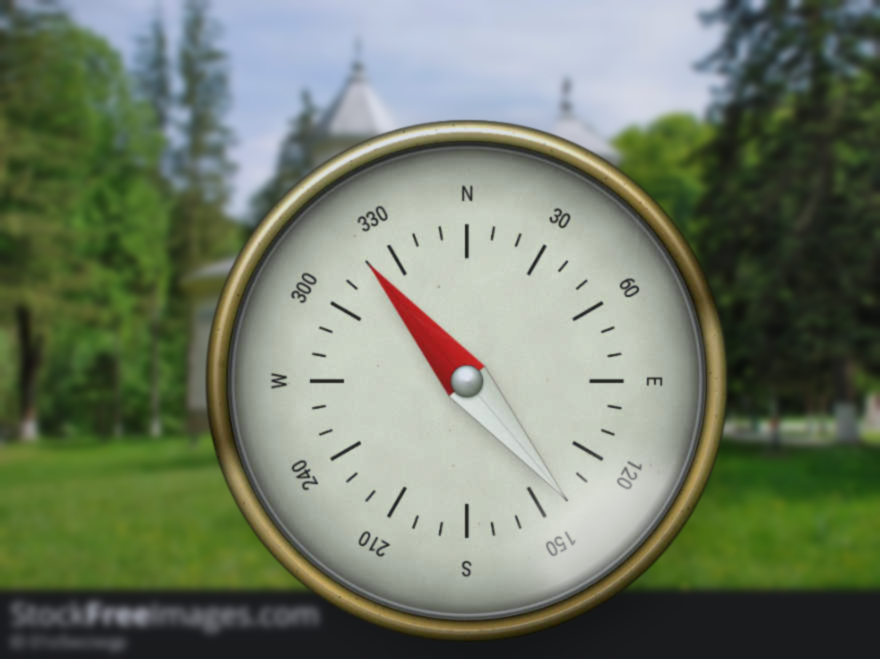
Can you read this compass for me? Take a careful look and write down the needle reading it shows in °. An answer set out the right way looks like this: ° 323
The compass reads ° 320
